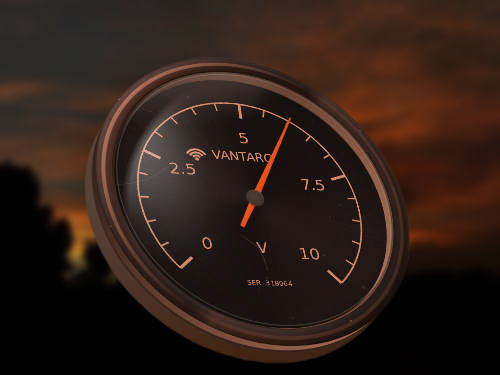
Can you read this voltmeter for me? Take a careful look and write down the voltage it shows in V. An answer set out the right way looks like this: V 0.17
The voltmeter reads V 6
